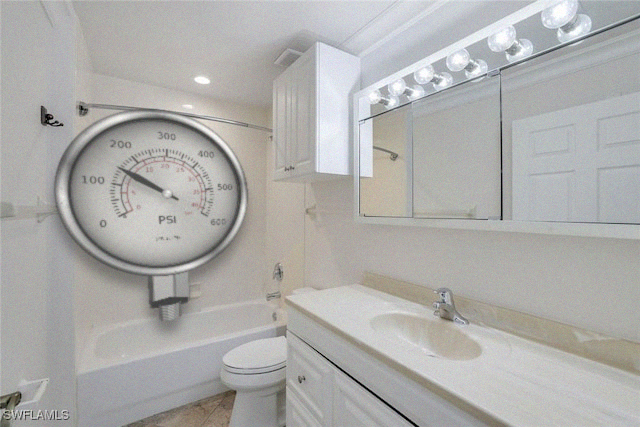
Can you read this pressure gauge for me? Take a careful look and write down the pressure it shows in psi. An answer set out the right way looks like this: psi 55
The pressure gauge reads psi 150
